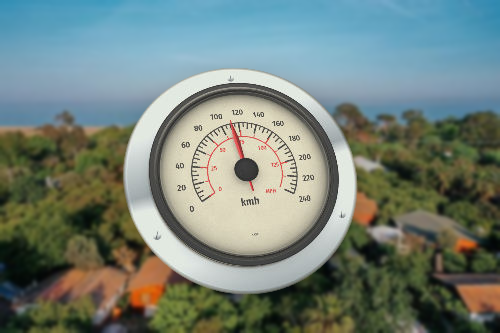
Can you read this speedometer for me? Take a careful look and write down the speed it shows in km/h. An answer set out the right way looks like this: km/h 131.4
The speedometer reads km/h 110
